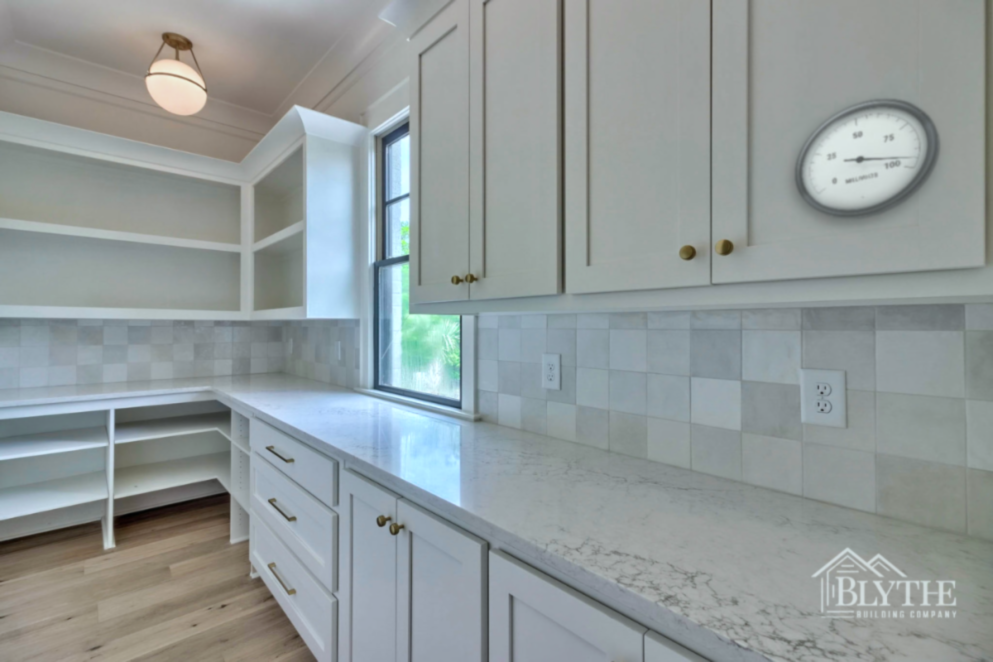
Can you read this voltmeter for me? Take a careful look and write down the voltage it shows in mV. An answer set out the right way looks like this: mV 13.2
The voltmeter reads mV 95
